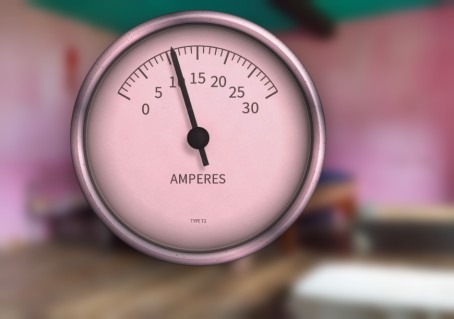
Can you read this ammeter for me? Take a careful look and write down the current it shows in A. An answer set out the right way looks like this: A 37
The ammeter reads A 11
